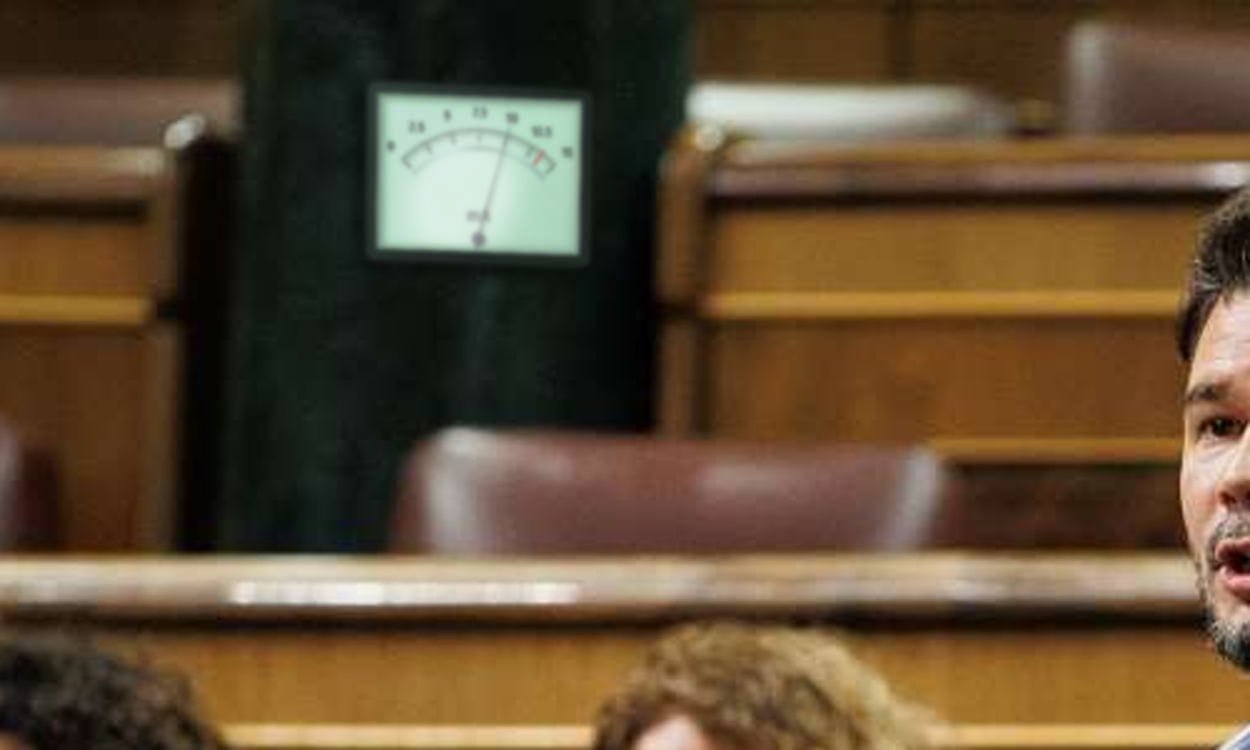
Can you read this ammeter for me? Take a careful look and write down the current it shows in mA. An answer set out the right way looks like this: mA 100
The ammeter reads mA 10
